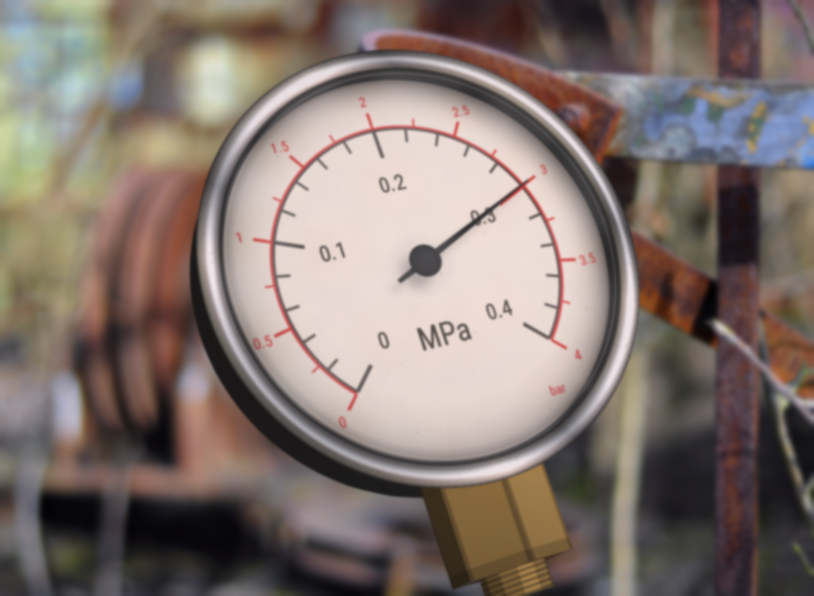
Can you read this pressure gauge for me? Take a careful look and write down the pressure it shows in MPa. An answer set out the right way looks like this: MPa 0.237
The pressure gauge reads MPa 0.3
